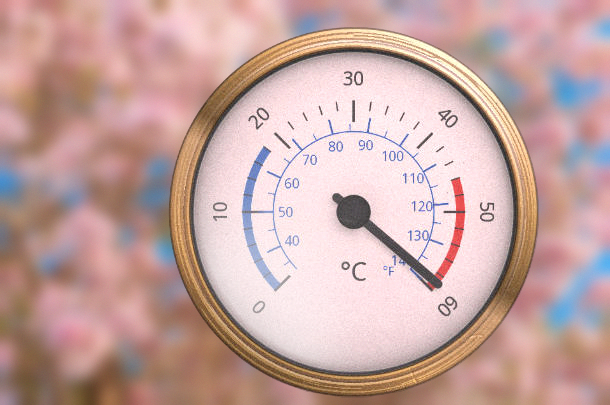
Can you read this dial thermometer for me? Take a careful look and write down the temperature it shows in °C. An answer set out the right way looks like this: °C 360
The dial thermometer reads °C 59
